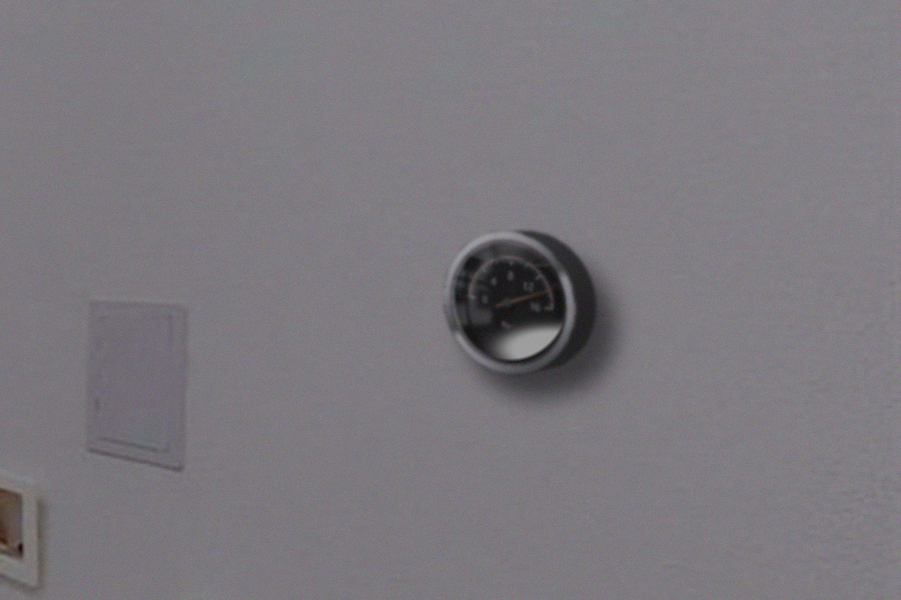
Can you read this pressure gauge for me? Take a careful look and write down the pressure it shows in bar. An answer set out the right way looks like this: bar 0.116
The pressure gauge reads bar 14
